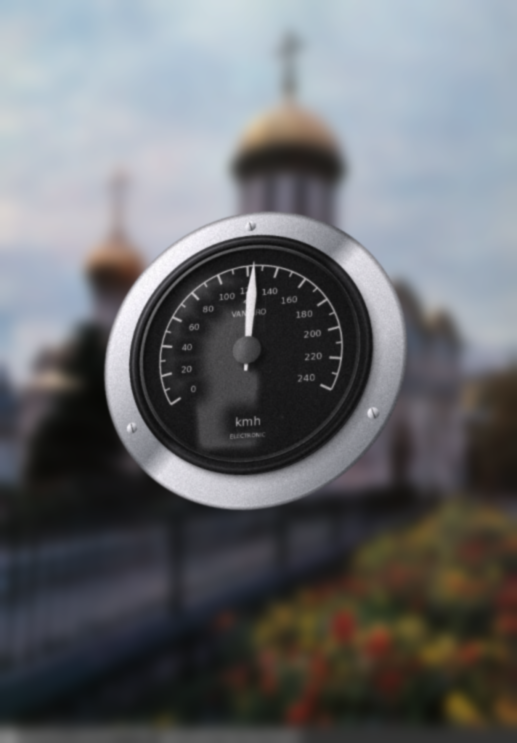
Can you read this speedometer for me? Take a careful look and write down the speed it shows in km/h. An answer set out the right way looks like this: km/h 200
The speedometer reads km/h 125
